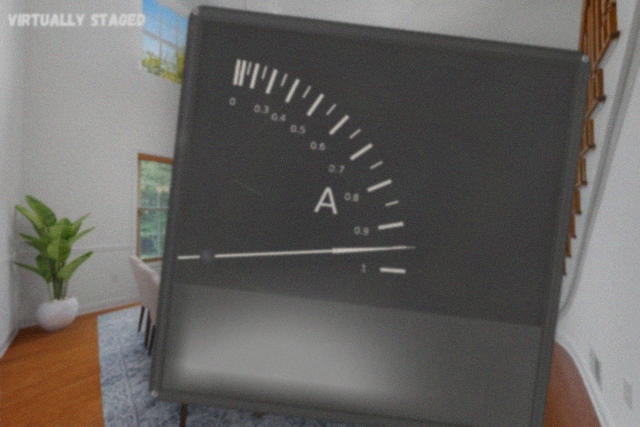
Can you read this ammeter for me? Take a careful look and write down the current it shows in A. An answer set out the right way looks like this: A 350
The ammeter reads A 0.95
